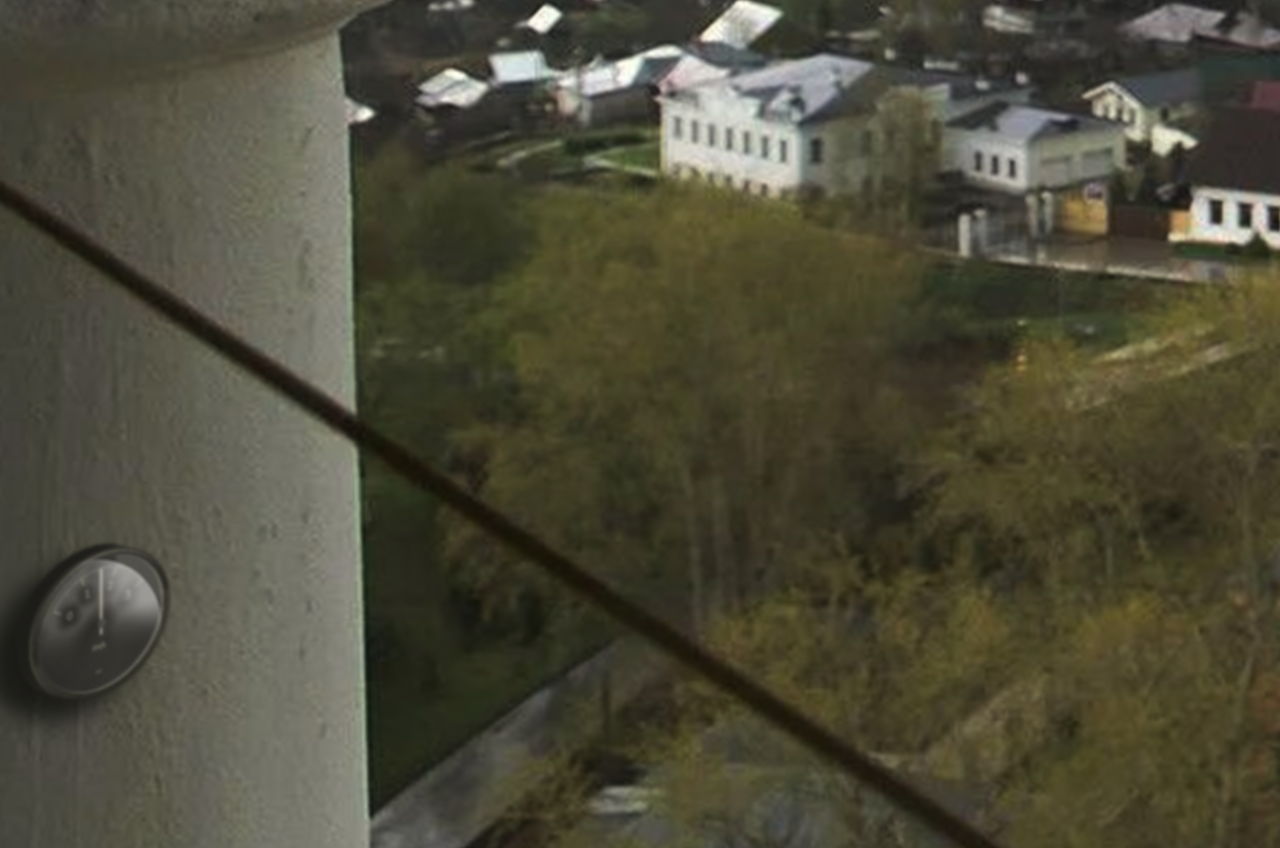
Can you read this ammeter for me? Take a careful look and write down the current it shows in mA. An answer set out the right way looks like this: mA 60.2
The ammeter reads mA 1.5
